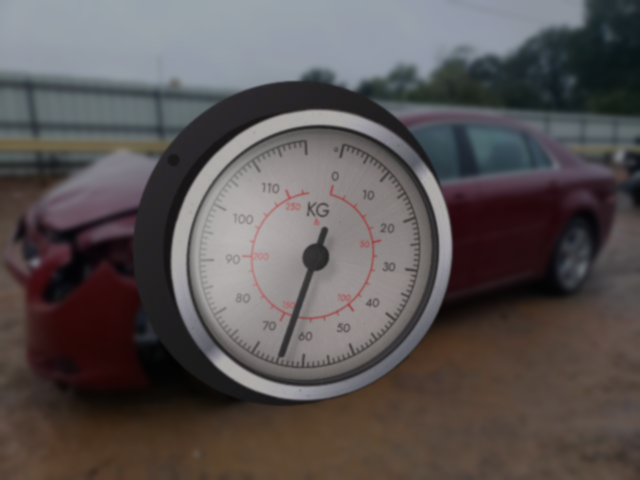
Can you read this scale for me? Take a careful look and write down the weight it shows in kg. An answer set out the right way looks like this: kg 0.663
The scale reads kg 65
